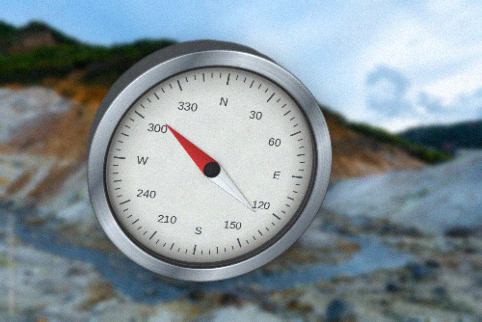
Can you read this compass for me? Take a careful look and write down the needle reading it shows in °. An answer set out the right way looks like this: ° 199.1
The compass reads ° 307.5
